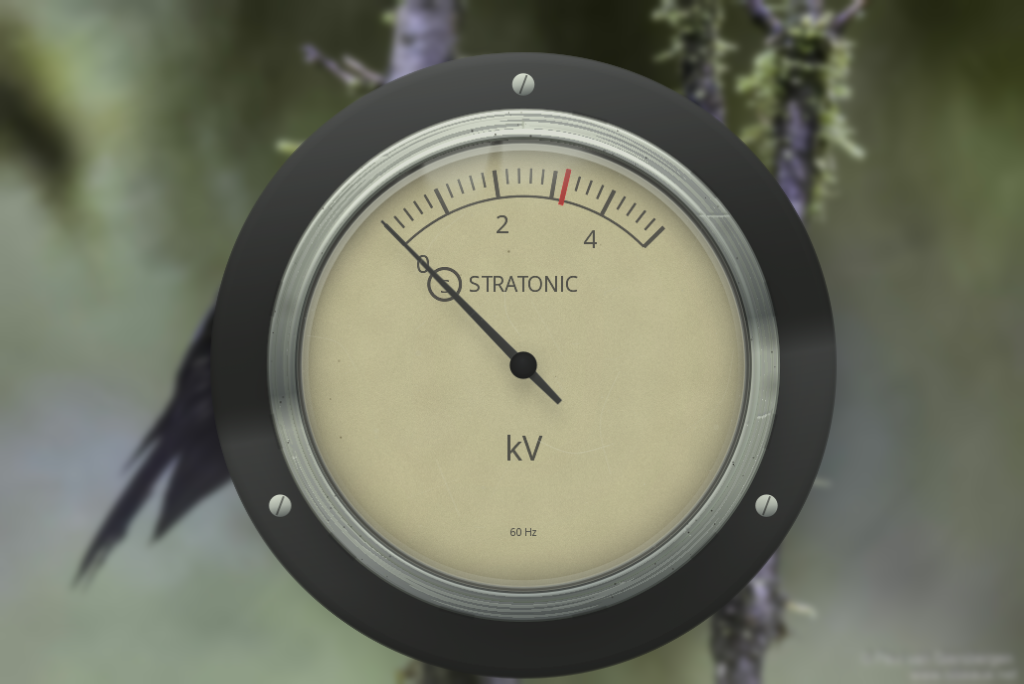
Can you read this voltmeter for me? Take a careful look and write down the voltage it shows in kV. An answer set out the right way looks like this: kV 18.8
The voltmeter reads kV 0
